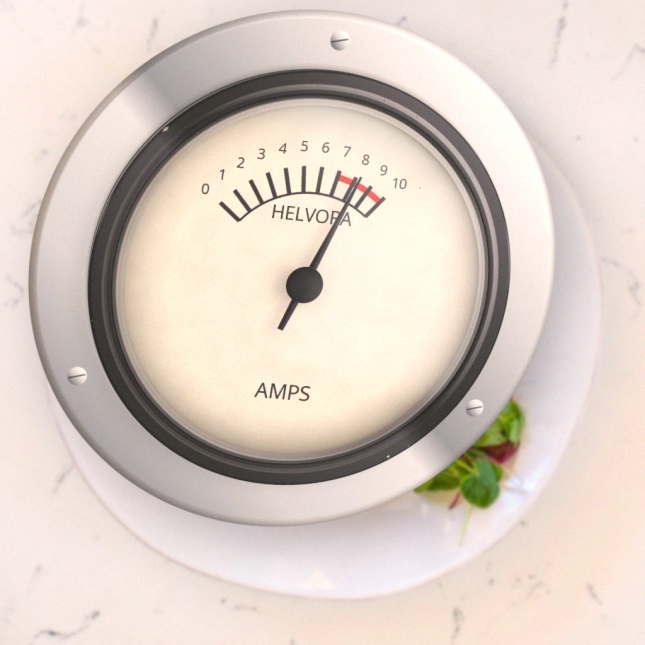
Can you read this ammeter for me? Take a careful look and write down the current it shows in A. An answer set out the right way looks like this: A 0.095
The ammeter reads A 8
